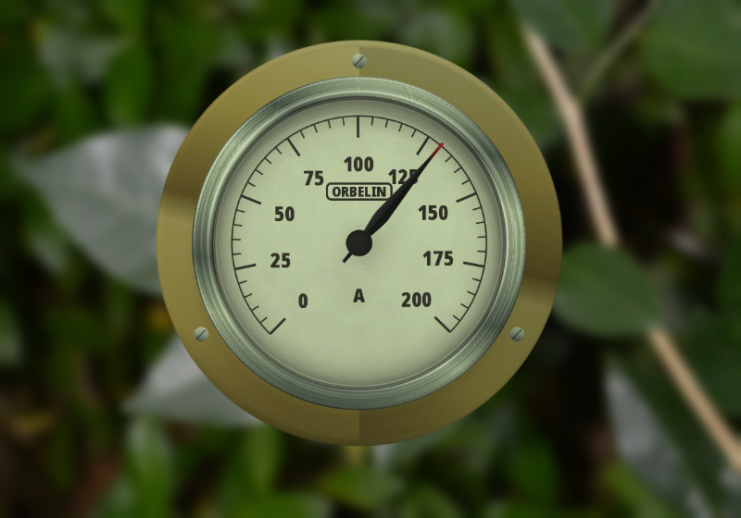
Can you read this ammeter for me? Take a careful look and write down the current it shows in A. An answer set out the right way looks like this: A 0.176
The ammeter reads A 130
